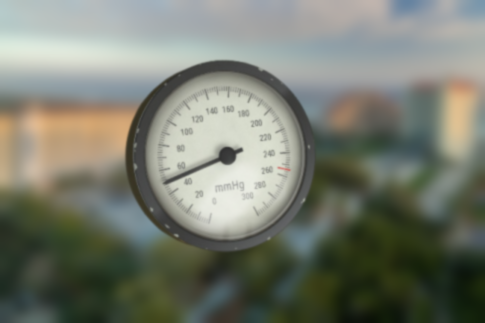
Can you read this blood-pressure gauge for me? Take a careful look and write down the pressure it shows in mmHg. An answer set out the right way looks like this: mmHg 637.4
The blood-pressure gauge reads mmHg 50
